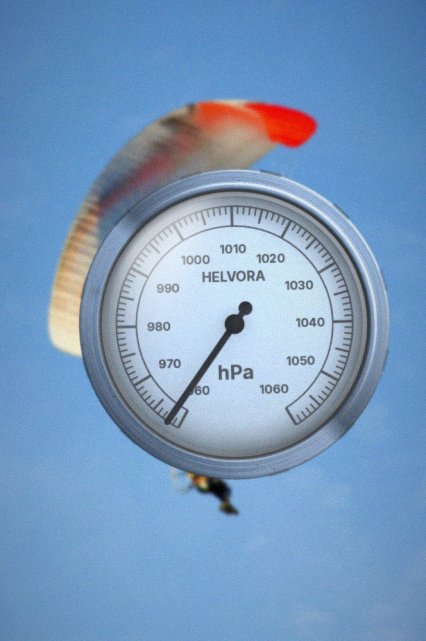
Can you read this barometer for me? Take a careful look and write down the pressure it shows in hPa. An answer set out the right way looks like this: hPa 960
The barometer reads hPa 962
